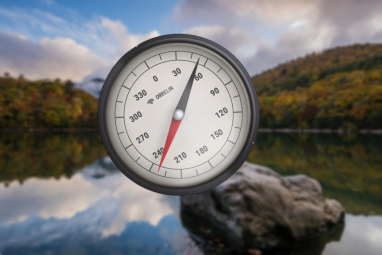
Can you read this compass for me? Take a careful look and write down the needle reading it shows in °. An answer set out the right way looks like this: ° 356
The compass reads ° 232.5
